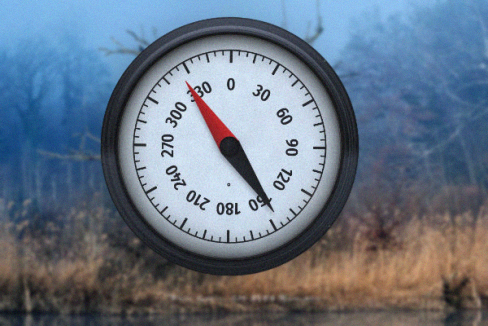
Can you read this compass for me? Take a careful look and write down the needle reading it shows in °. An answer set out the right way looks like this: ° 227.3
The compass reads ° 325
